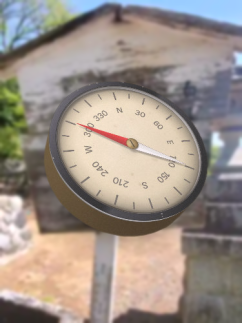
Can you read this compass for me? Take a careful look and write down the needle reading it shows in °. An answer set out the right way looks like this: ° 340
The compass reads ° 300
